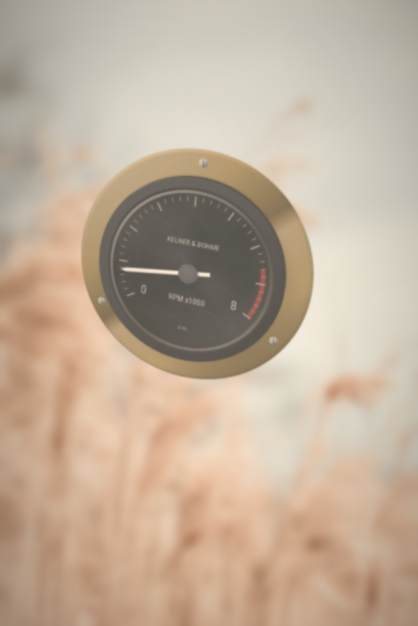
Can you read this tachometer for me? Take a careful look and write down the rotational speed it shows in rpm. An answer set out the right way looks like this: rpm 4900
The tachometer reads rpm 800
